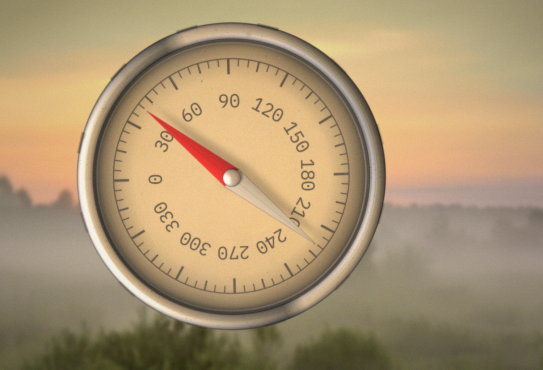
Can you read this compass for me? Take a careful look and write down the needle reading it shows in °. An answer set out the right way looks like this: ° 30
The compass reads ° 40
